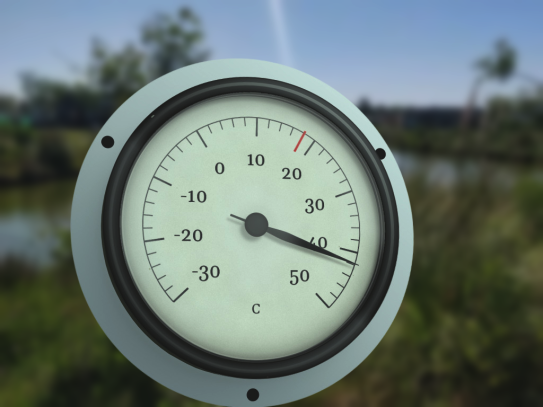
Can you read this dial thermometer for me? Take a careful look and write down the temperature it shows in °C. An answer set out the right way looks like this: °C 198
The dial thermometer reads °C 42
